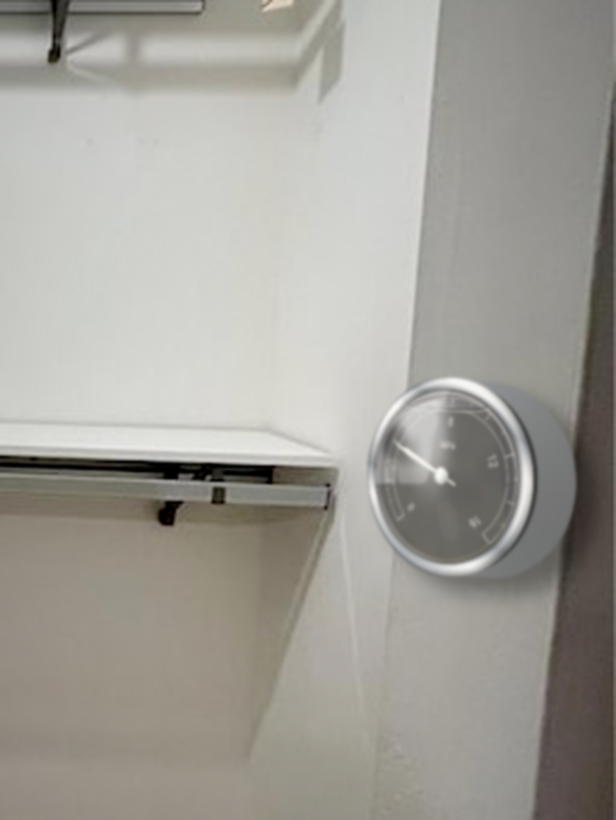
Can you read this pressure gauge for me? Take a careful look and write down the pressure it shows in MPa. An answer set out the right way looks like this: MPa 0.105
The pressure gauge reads MPa 4
